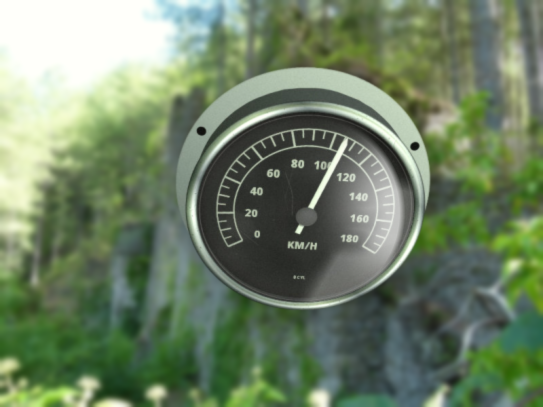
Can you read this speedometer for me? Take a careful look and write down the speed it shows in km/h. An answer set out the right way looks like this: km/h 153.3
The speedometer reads km/h 105
